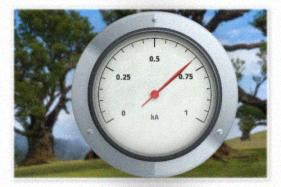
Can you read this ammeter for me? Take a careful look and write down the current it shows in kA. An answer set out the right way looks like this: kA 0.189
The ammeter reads kA 0.7
